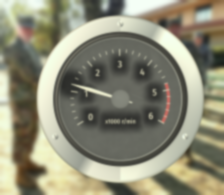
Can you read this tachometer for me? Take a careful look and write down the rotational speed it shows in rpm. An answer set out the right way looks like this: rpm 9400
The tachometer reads rpm 1200
